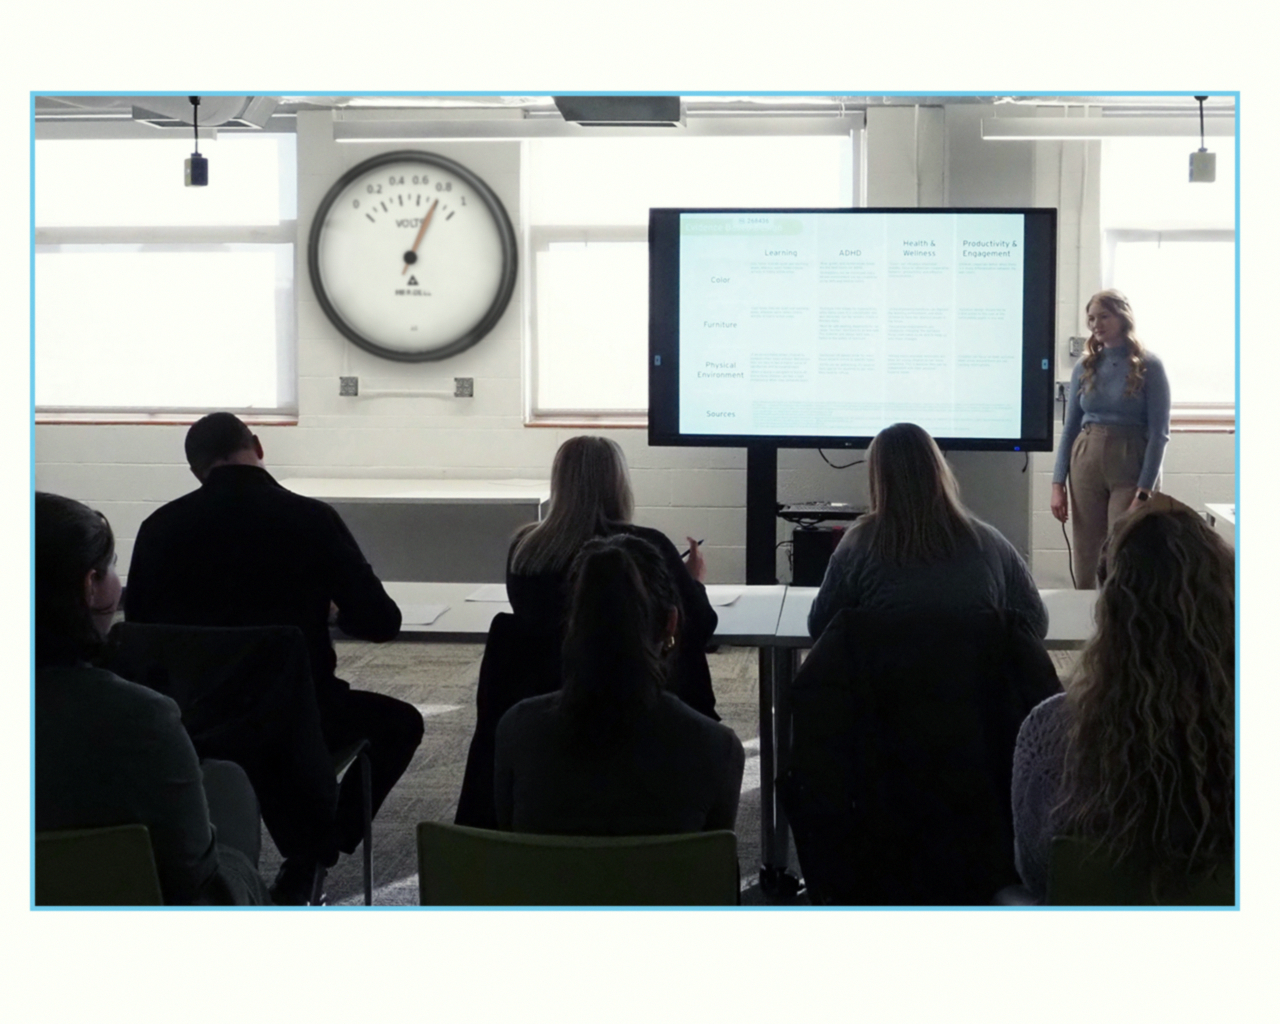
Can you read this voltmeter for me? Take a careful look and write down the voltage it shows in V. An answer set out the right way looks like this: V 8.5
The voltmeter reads V 0.8
